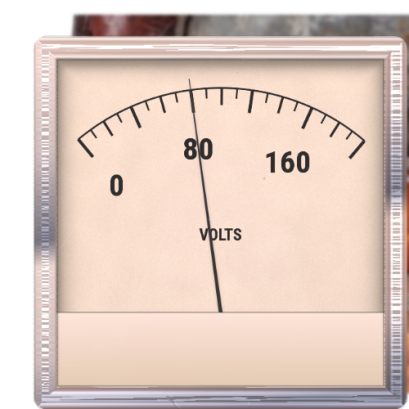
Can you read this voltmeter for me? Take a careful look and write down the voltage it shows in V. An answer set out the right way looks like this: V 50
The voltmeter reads V 80
